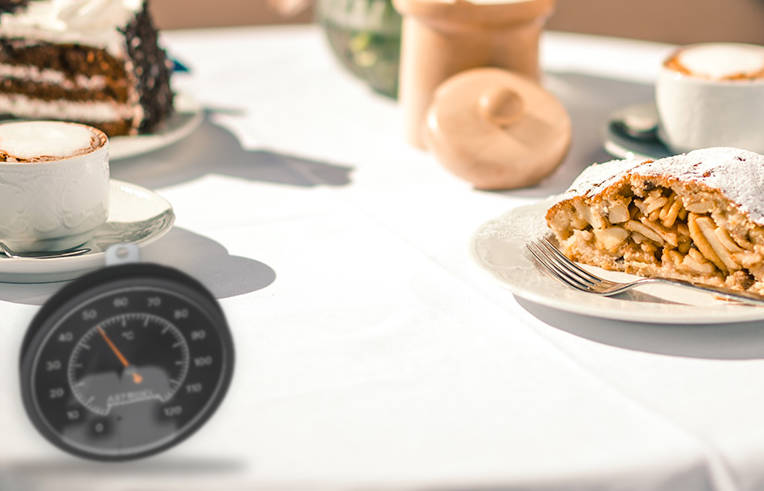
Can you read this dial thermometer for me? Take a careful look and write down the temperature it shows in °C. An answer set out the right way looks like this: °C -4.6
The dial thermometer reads °C 50
